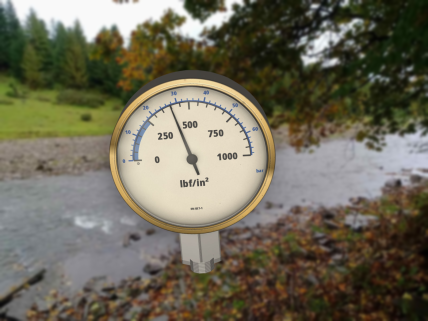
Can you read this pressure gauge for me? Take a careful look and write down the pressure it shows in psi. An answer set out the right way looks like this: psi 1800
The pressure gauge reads psi 400
